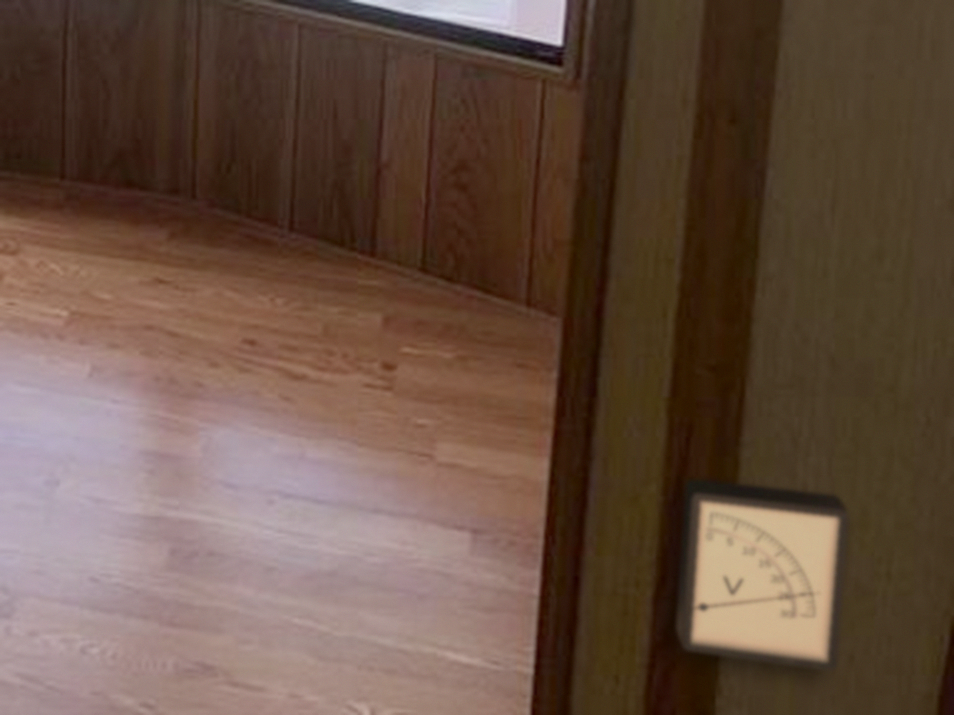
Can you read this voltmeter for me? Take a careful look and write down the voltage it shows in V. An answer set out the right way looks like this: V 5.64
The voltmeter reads V 25
